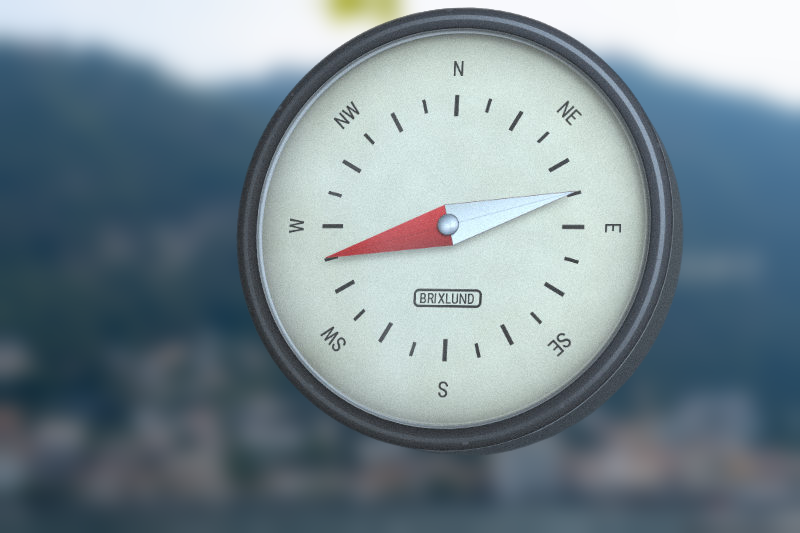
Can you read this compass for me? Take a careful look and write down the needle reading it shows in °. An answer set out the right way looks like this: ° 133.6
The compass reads ° 255
